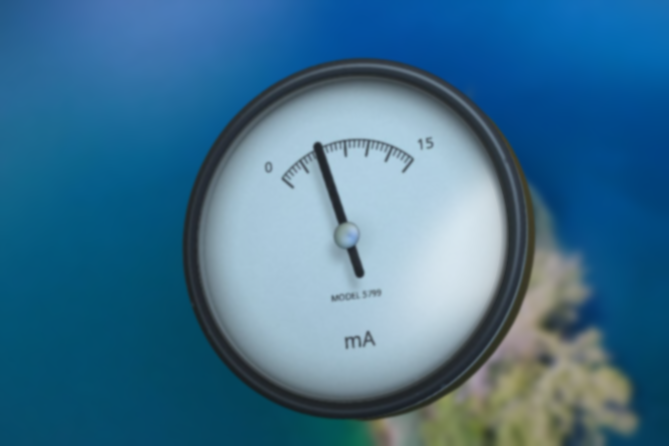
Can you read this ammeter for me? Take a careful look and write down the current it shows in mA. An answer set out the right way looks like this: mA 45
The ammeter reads mA 5
